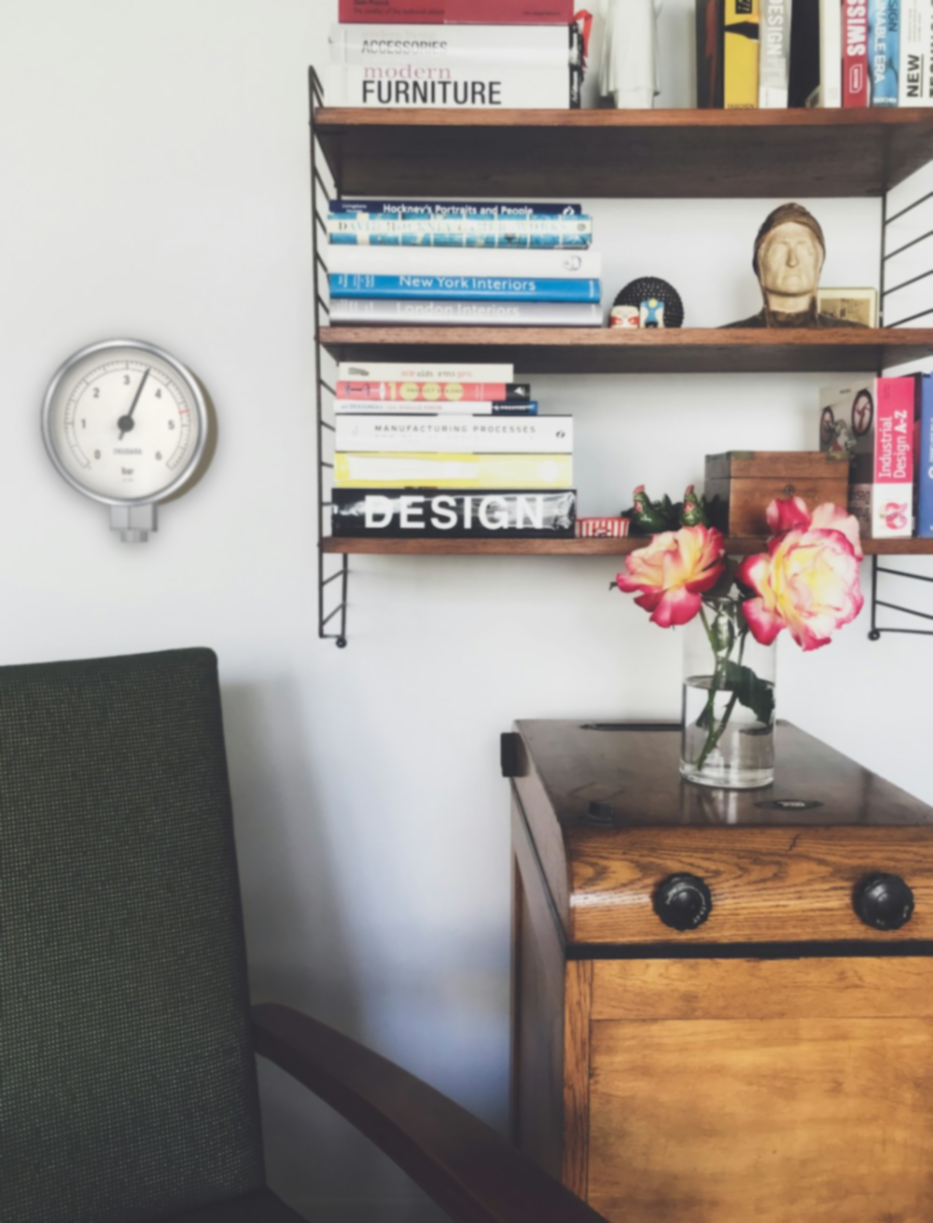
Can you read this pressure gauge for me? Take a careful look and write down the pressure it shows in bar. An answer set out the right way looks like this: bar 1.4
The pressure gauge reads bar 3.5
